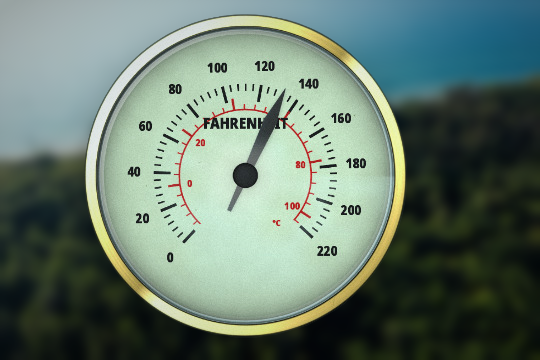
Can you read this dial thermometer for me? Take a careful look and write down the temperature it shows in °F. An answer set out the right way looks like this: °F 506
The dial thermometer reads °F 132
